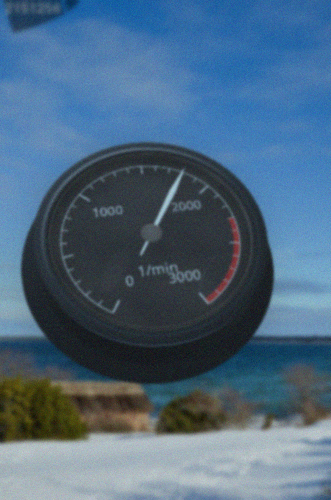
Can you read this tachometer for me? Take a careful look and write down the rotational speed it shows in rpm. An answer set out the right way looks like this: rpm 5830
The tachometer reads rpm 1800
